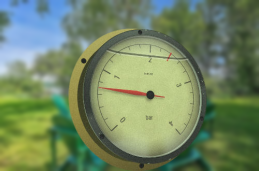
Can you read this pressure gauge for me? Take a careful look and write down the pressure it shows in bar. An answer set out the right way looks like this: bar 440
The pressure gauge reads bar 0.7
